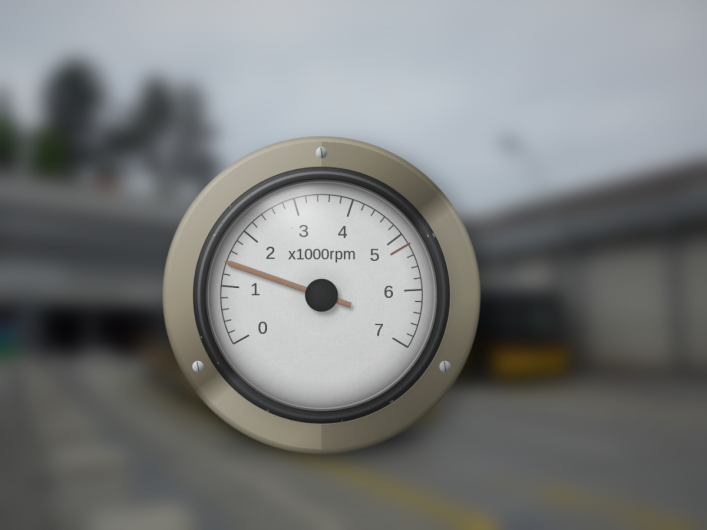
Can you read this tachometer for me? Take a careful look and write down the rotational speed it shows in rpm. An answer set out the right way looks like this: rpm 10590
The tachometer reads rpm 1400
